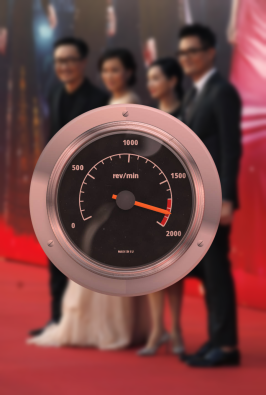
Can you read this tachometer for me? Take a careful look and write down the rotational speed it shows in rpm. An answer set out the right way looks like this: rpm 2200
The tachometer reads rpm 1850
